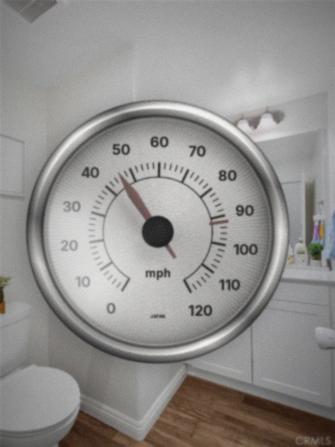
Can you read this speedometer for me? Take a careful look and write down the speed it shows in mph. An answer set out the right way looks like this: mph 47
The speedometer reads mph 46
